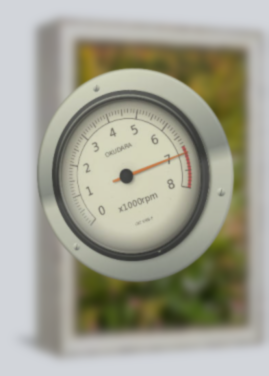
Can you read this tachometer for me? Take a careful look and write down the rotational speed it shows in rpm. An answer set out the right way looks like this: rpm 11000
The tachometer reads rpm 7000
